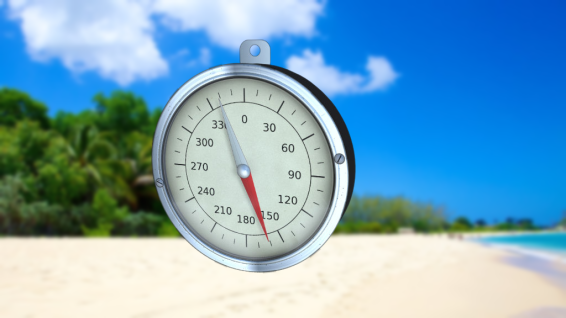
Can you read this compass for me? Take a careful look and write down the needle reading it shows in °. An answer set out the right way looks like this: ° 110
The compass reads ° 160
